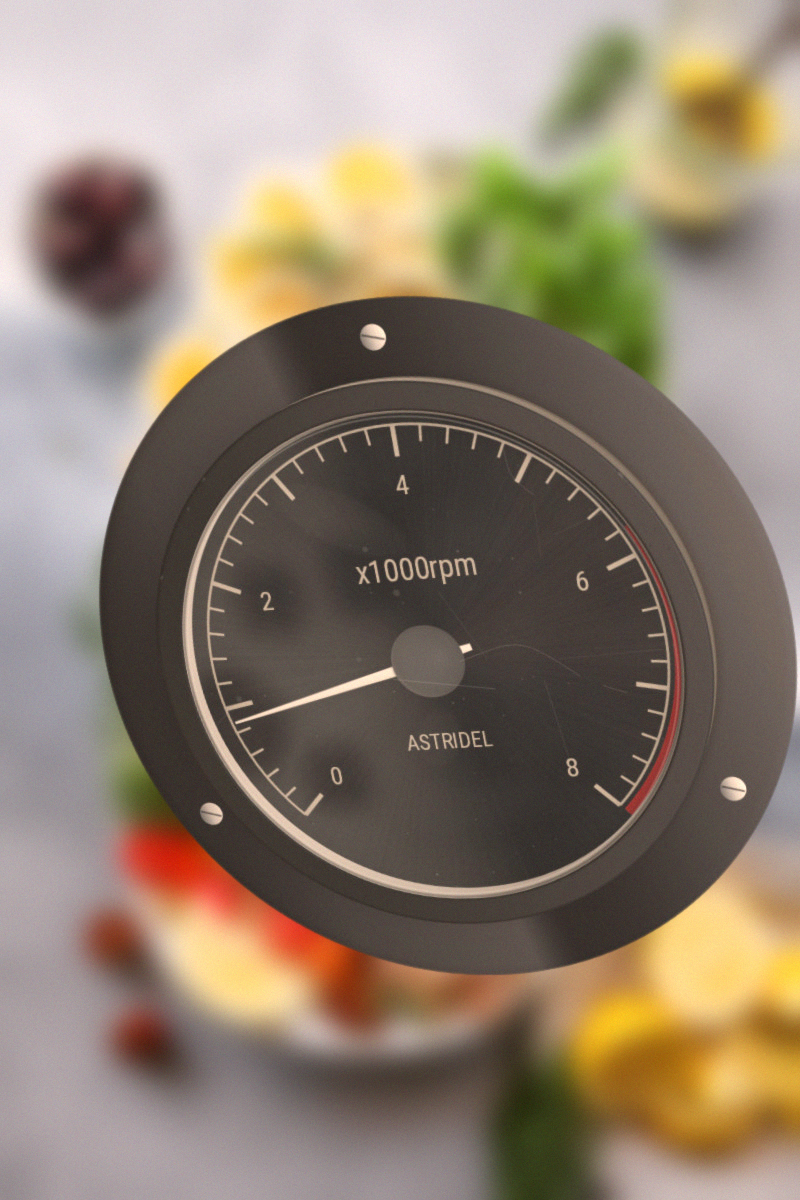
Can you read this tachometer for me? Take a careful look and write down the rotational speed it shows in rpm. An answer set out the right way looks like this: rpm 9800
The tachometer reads rpm 900
